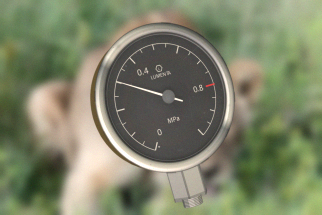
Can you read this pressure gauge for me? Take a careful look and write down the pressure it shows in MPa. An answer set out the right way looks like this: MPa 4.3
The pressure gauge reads MPa 0.3
